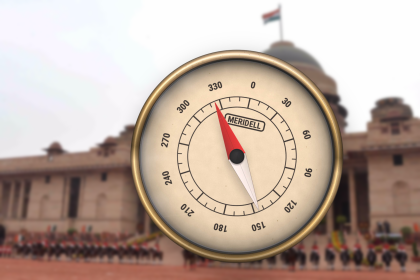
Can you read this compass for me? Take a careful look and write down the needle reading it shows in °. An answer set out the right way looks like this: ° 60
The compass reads ° 325
